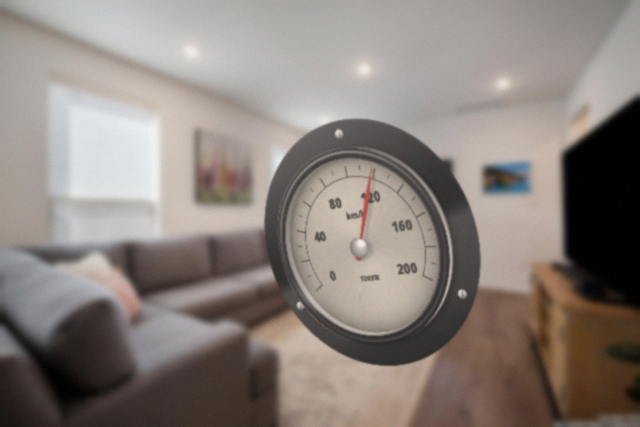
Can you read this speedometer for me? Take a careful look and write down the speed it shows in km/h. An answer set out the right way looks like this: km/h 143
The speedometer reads km/h 120
